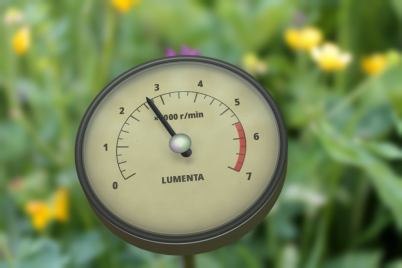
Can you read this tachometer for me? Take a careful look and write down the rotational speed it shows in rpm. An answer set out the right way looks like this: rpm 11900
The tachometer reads rpm 2625
